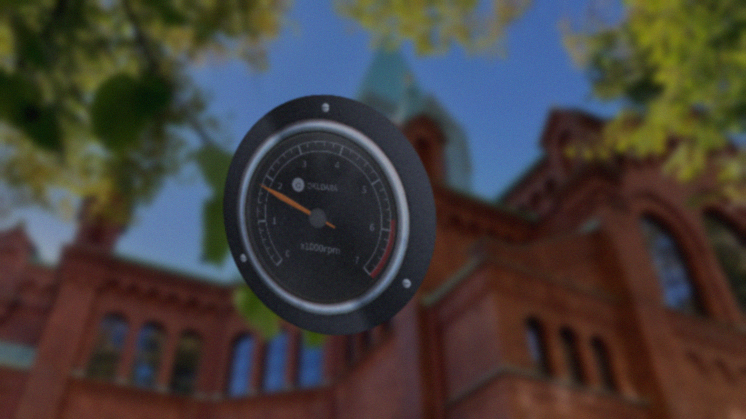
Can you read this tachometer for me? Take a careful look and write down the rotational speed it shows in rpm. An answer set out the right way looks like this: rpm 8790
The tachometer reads rpm 1800
